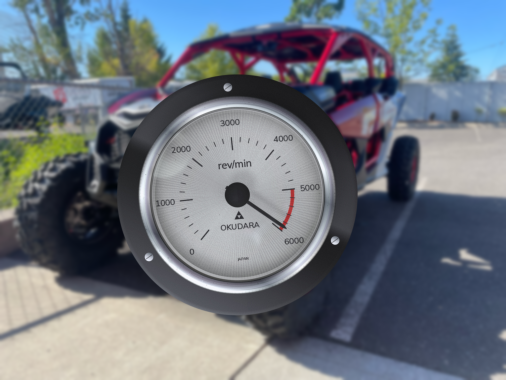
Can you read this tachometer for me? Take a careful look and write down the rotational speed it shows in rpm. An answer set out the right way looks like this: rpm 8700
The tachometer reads rpm 5900
